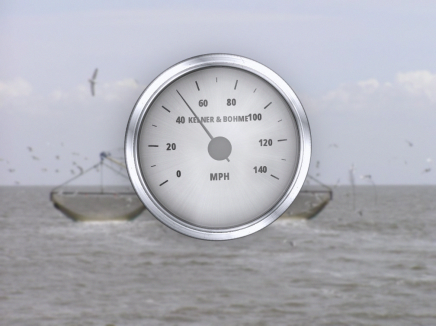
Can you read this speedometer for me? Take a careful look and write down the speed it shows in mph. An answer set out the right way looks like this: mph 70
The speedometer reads mph 50
